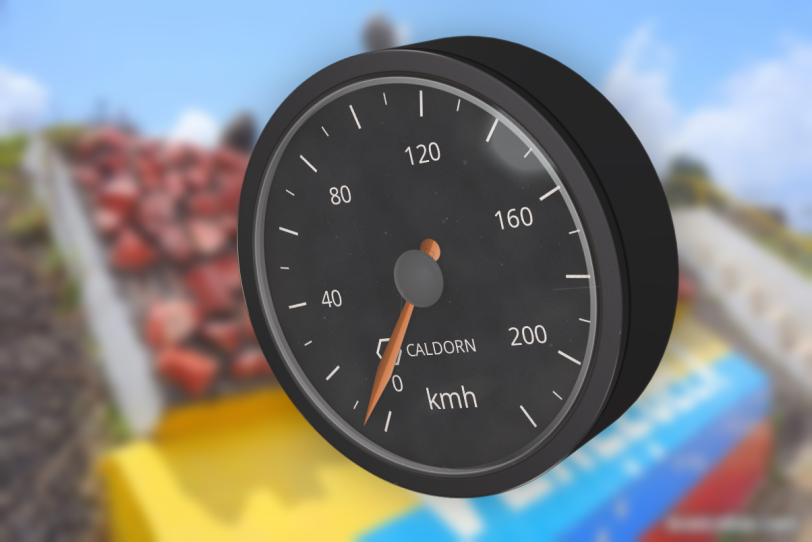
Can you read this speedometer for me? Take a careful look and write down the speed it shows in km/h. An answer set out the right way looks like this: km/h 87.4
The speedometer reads km/h 5
